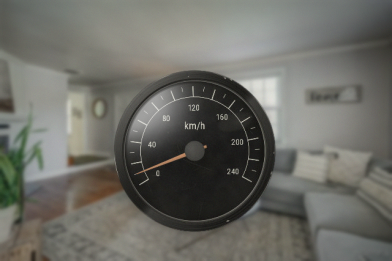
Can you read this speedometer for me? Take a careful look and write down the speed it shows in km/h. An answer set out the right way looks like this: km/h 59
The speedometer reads km/h 10
